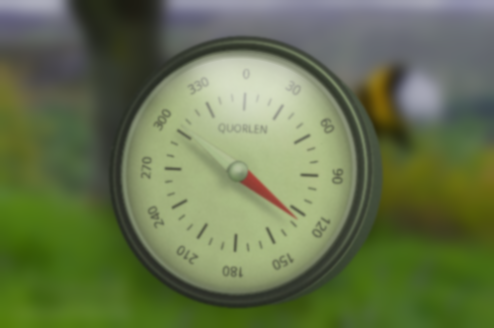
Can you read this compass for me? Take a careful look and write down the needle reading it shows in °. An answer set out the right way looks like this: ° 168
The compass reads ° 125
